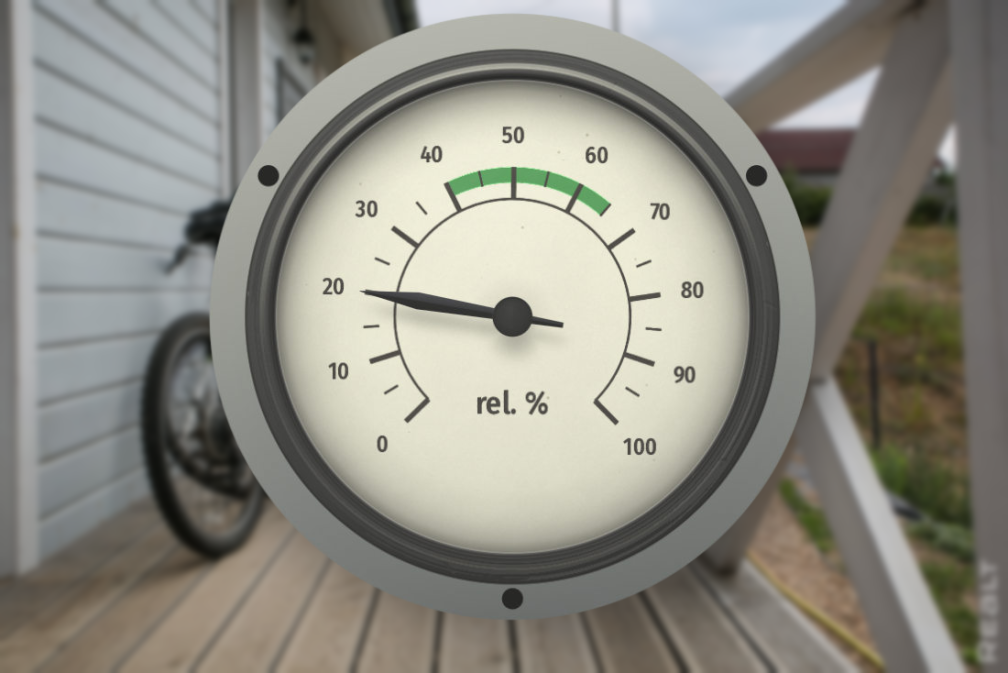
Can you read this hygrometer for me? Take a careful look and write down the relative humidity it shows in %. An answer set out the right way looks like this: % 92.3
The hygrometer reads % 20
